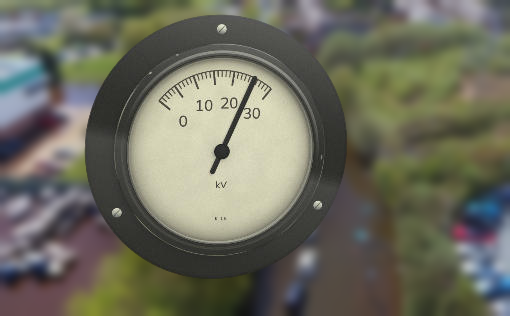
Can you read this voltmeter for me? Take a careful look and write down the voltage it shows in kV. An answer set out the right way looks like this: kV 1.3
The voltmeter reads kV 25
